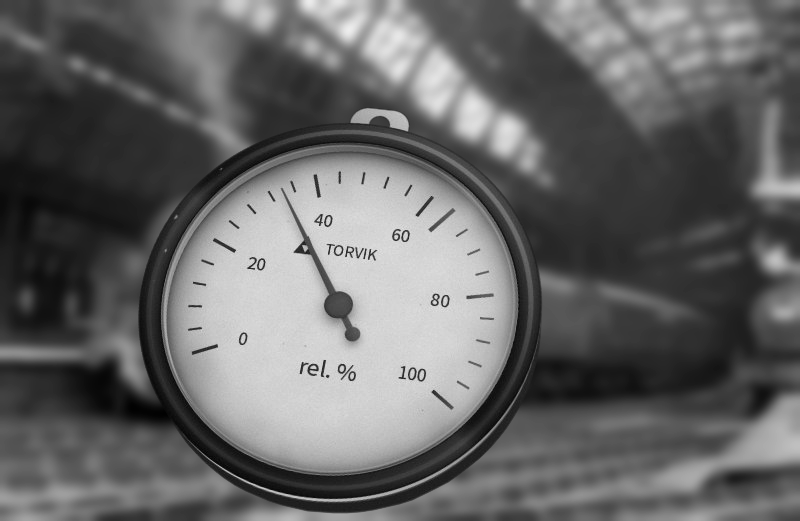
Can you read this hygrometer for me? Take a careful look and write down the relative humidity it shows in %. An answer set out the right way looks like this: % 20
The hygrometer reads % 34
